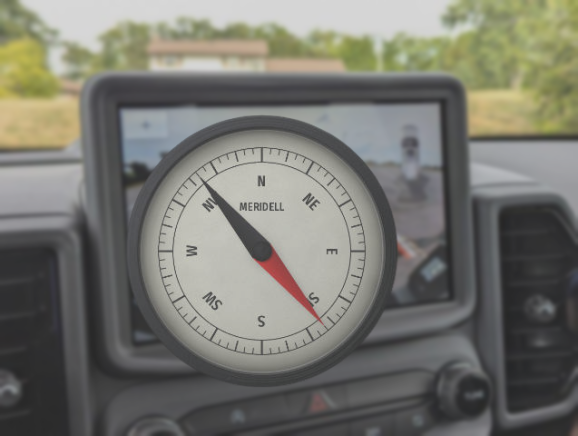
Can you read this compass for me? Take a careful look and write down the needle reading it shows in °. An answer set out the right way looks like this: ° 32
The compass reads ° 140
